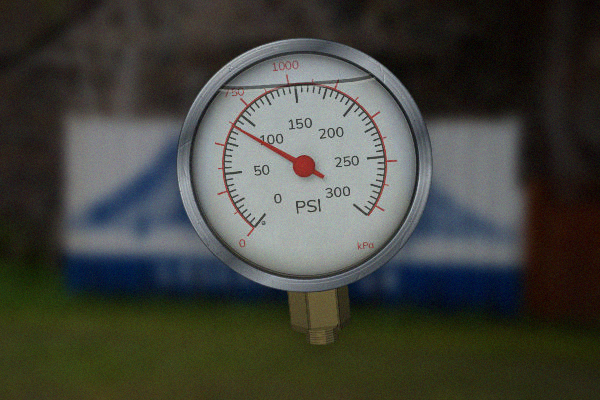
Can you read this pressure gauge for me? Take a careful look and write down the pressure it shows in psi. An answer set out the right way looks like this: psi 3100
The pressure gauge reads psi 90
